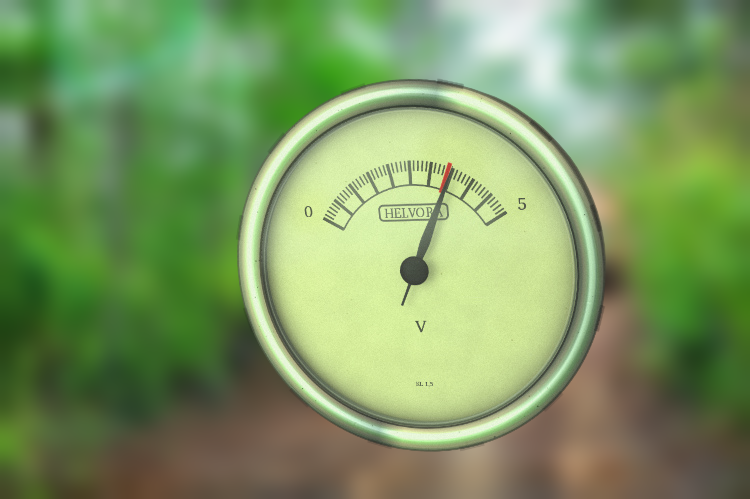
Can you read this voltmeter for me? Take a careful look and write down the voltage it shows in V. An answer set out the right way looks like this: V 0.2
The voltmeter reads V 3.5
